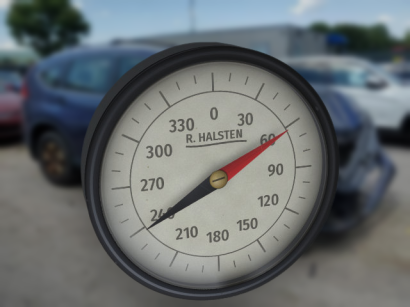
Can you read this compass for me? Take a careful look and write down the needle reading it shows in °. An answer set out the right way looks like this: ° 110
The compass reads ° 60
